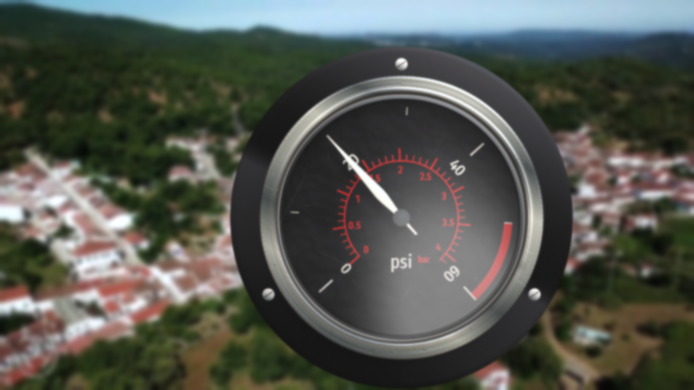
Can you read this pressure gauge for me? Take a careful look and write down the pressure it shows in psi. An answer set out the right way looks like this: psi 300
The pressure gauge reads psi 20
